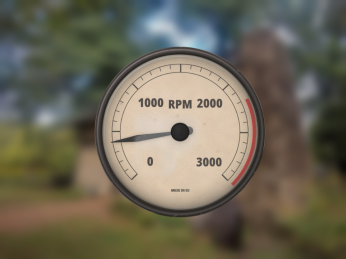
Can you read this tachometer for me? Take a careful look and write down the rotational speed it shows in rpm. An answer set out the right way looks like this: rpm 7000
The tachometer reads rpm 400
